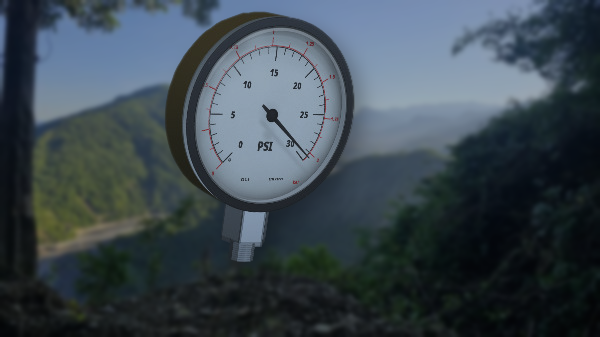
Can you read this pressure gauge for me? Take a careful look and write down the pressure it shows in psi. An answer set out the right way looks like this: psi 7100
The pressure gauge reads psi 29.5
